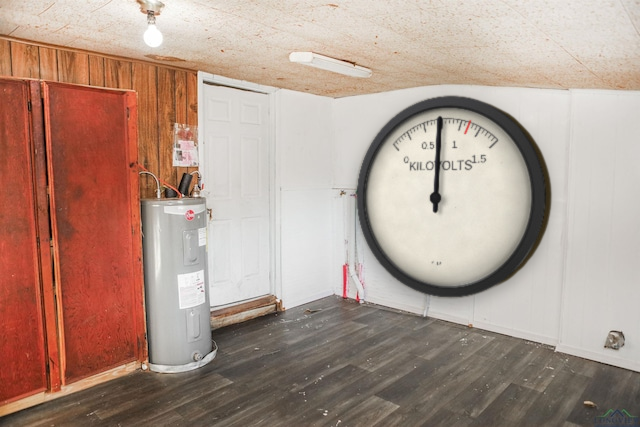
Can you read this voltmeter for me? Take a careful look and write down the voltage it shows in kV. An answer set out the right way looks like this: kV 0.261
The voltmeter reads kV 0.75
